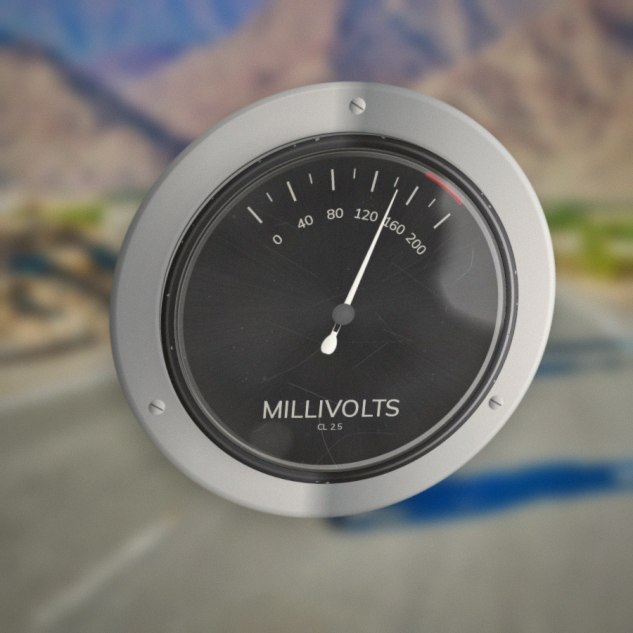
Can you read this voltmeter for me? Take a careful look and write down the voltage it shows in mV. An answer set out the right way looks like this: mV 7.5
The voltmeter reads mV 140
